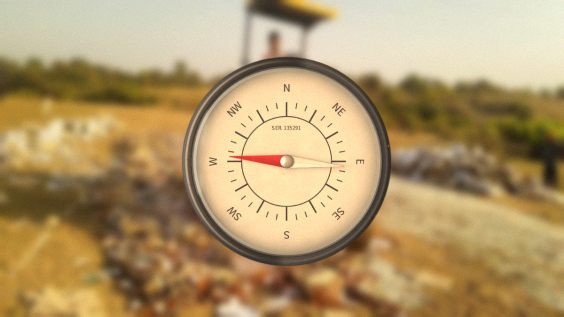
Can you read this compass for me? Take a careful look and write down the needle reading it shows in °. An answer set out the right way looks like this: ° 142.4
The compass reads ° 275
